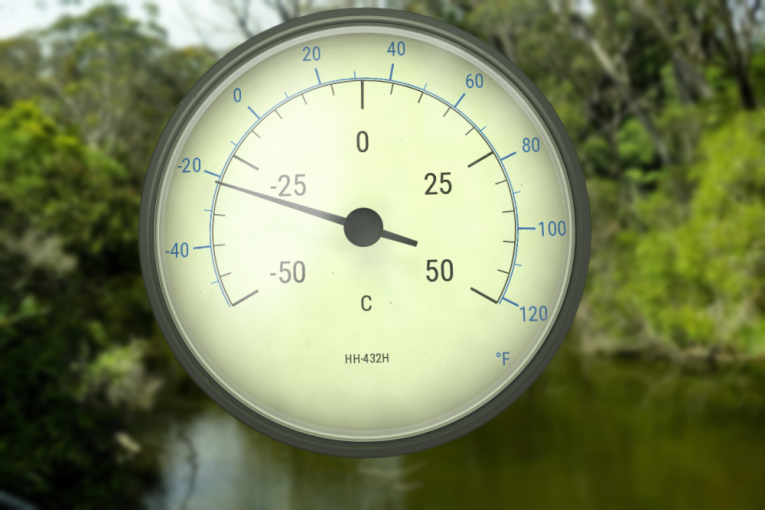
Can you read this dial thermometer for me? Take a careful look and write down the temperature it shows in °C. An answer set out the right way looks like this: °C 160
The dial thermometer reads °C -30
